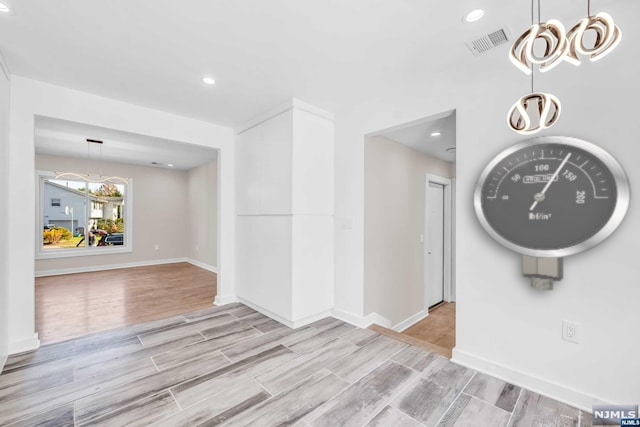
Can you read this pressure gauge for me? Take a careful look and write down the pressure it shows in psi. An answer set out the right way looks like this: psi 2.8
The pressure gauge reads psi 130
